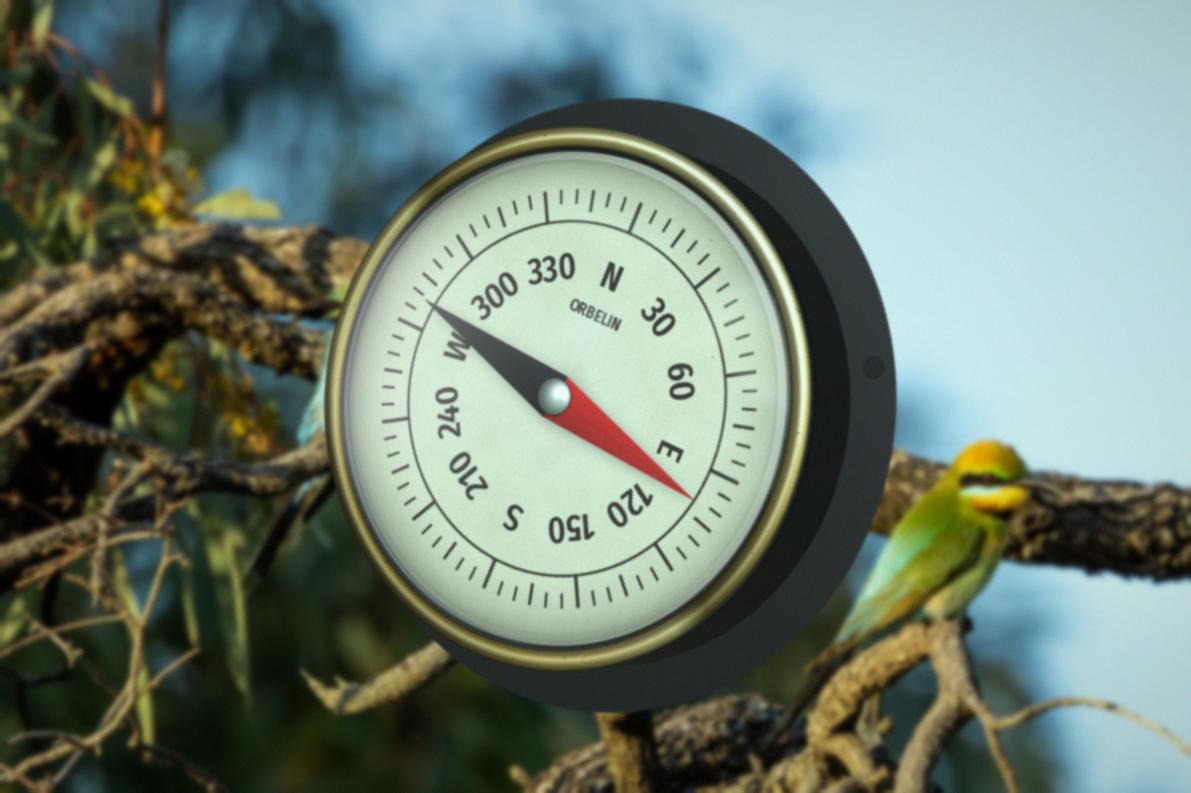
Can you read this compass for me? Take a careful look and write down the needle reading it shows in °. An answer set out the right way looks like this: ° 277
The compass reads ° 100
